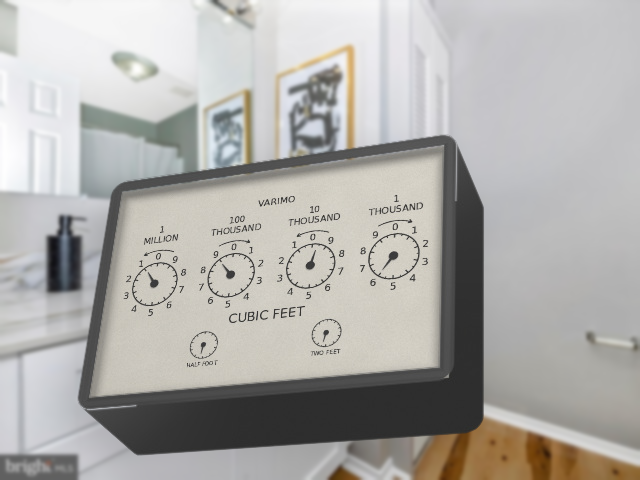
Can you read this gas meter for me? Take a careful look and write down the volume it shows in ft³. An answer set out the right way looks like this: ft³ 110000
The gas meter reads ft³ 89600
